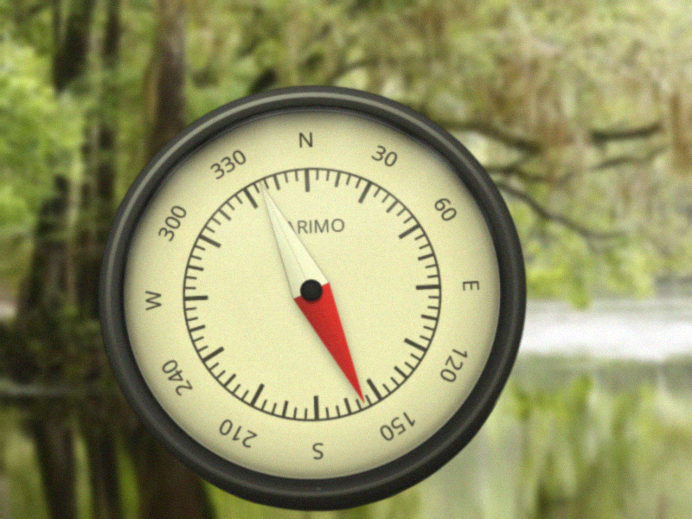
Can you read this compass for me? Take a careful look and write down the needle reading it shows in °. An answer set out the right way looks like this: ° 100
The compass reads ° 157.5
